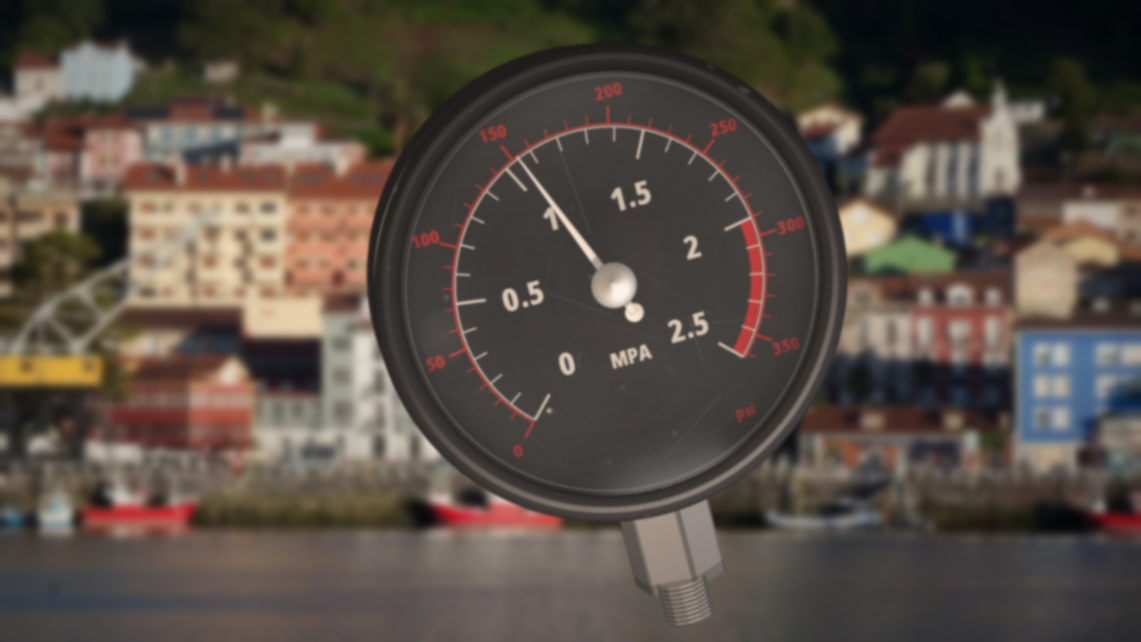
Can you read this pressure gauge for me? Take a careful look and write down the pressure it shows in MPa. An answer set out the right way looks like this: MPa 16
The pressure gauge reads MPa 1.05
